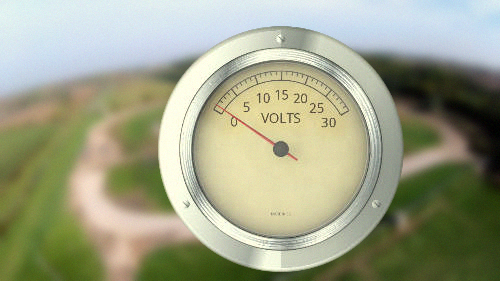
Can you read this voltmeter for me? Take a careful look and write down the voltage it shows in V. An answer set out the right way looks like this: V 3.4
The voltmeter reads V 1
